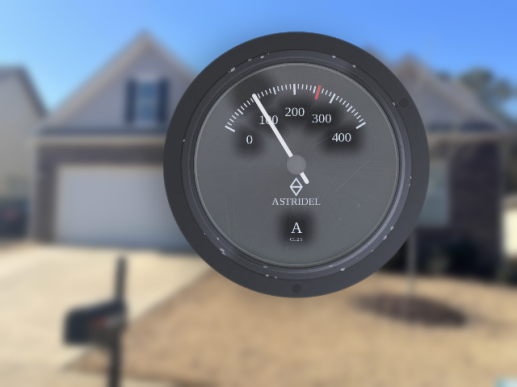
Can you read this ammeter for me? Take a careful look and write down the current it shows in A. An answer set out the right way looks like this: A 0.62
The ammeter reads A 100
